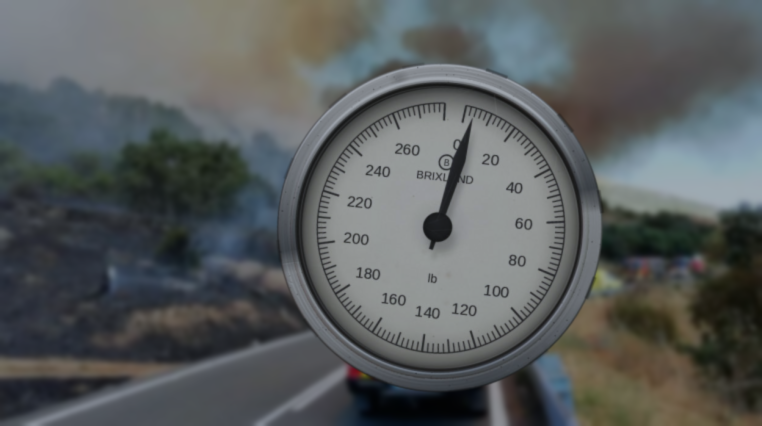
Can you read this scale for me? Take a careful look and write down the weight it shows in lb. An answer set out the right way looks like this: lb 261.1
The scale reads lb 4
